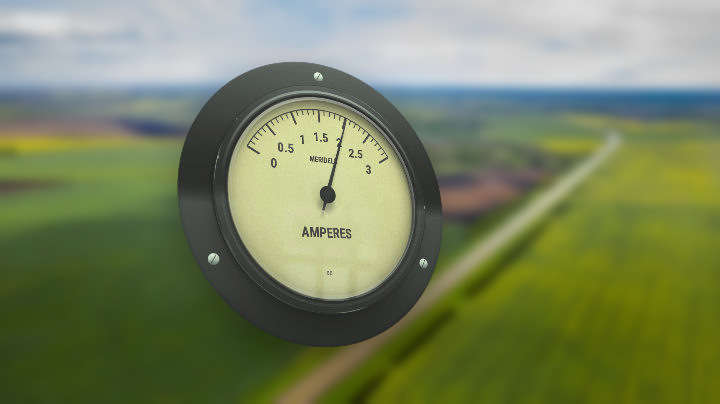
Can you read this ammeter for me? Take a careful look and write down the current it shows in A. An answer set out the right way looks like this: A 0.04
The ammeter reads A 2
